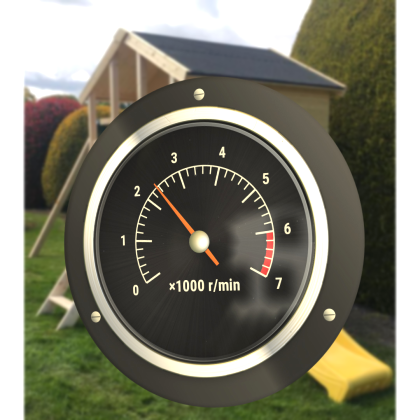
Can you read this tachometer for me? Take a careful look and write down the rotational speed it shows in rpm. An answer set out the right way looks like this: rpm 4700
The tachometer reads rpm 2400
